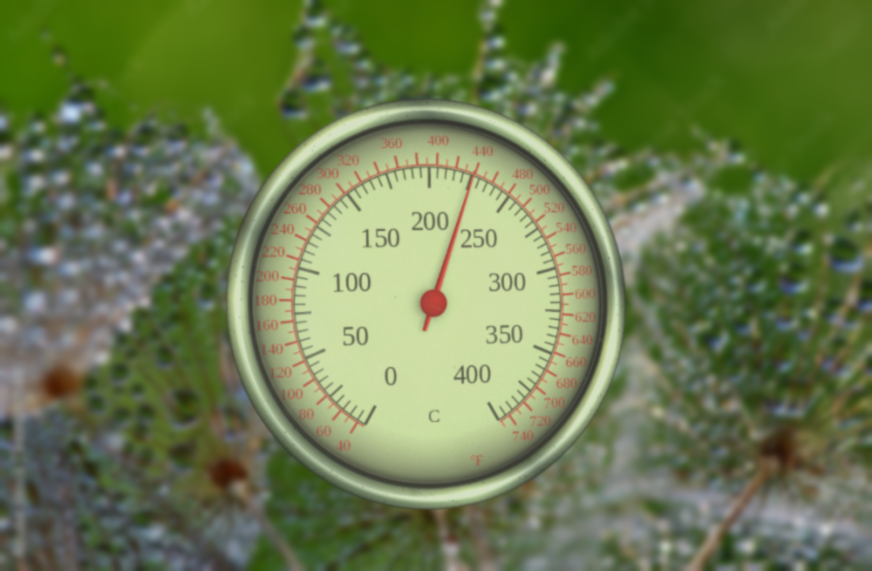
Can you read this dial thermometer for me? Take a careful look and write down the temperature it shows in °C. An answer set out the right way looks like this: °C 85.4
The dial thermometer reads °C 225
